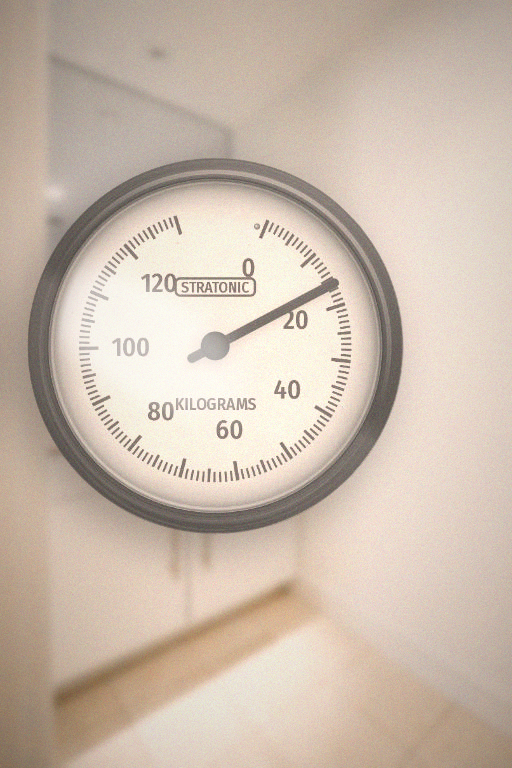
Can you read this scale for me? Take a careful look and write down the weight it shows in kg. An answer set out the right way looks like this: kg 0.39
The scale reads kg 16
